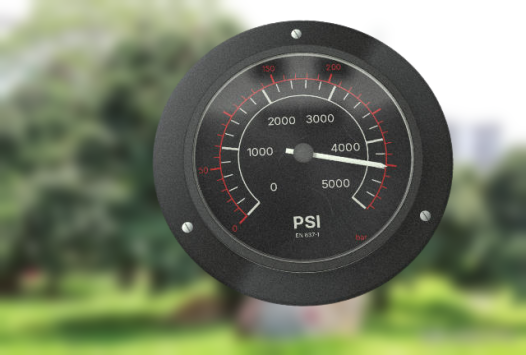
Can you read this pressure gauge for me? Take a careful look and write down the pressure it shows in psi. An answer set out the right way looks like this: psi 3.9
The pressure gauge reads psi 4400
